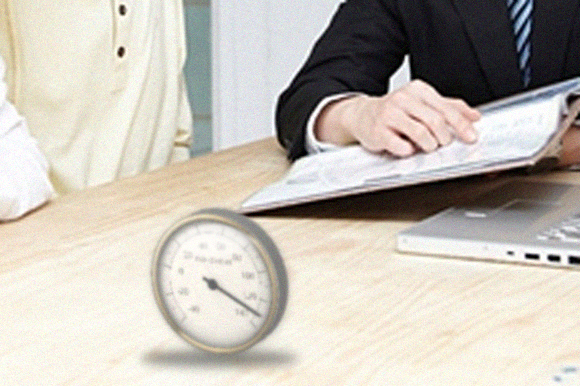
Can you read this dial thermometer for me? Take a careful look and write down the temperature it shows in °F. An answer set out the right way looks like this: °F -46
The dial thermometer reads °F 130
